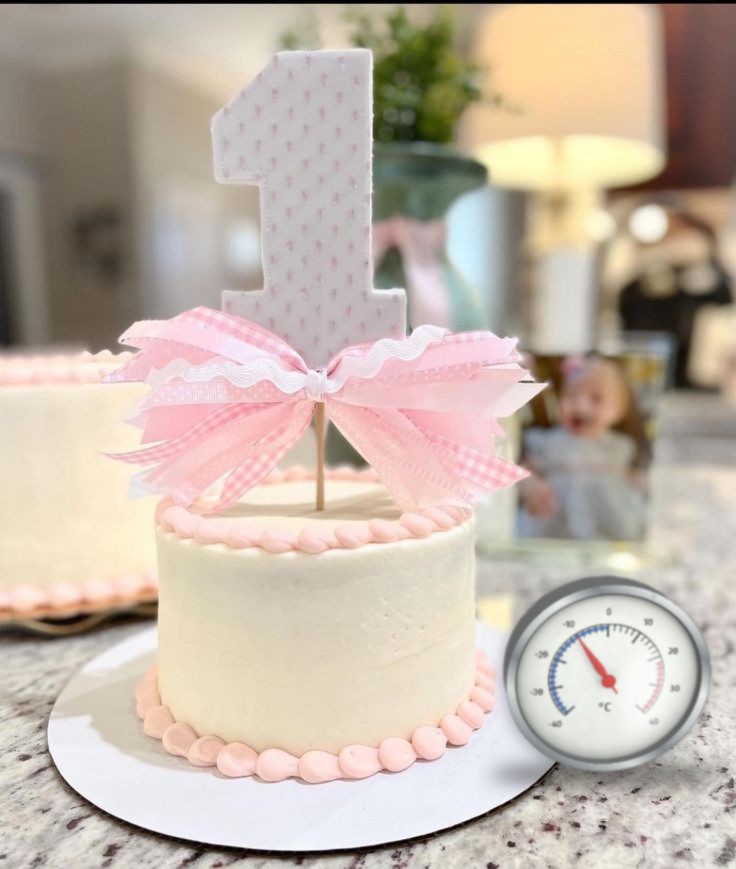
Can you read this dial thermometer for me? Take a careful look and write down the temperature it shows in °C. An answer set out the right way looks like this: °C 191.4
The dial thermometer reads °C -10
